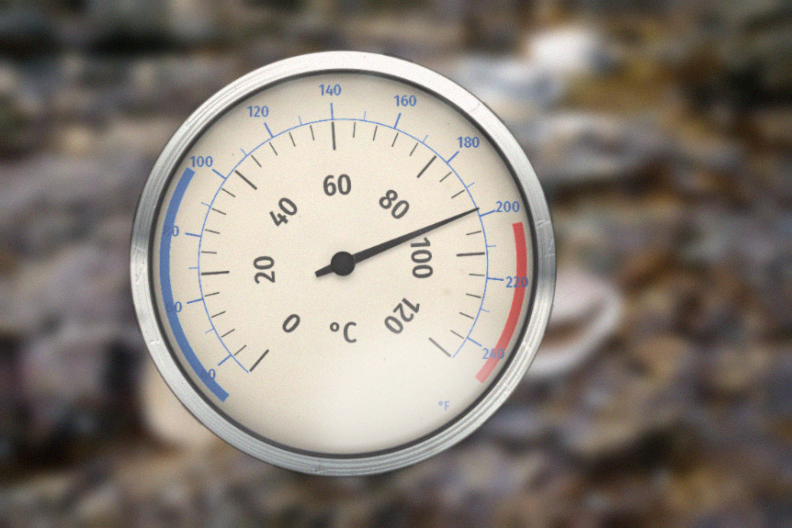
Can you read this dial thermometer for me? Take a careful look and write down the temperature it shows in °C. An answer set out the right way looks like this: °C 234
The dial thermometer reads °C 92
